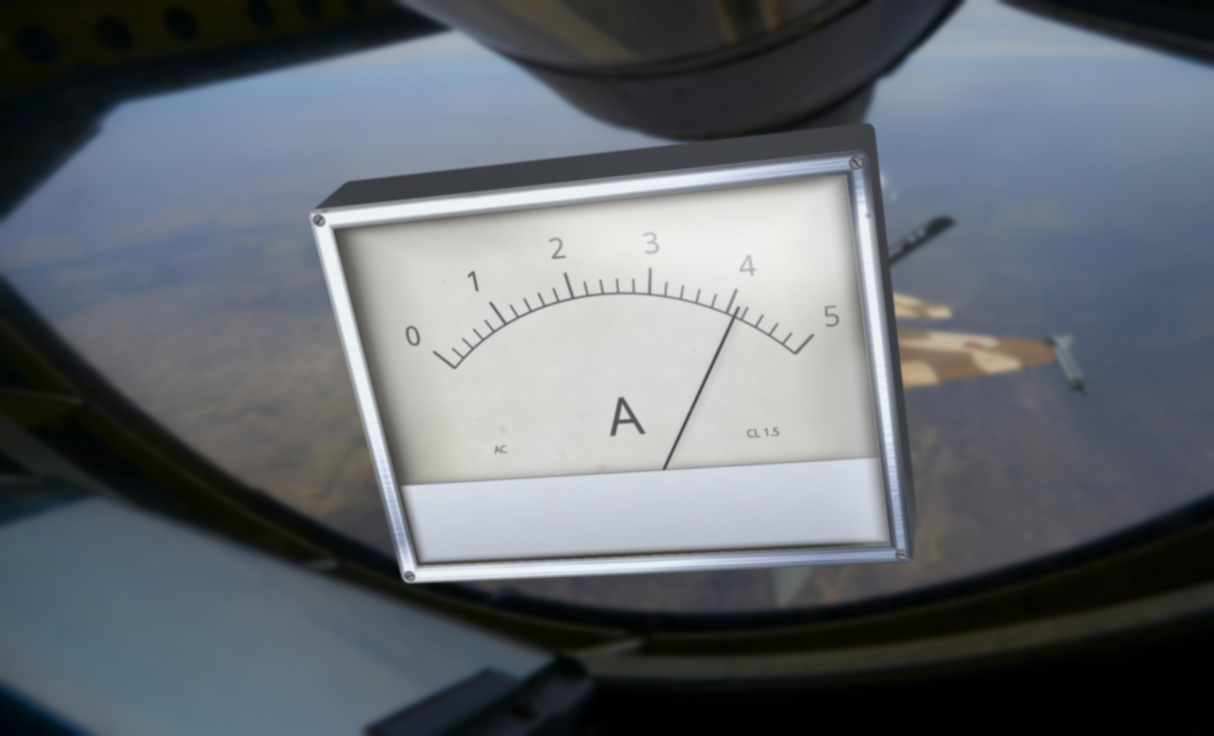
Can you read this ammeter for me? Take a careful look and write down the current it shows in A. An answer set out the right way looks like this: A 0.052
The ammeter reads A 4.1
